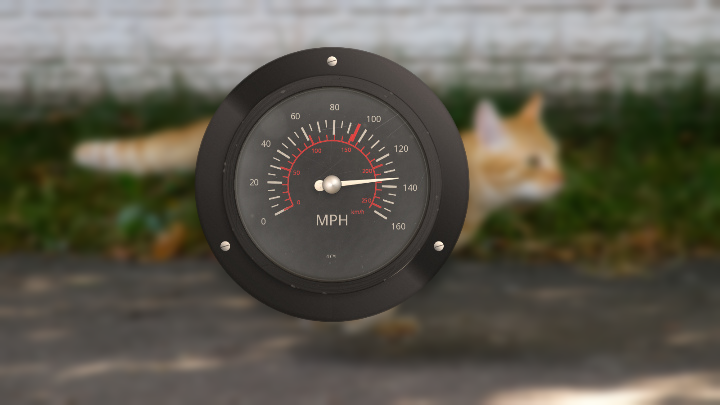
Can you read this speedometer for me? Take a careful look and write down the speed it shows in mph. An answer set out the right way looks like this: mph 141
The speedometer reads mph 135
